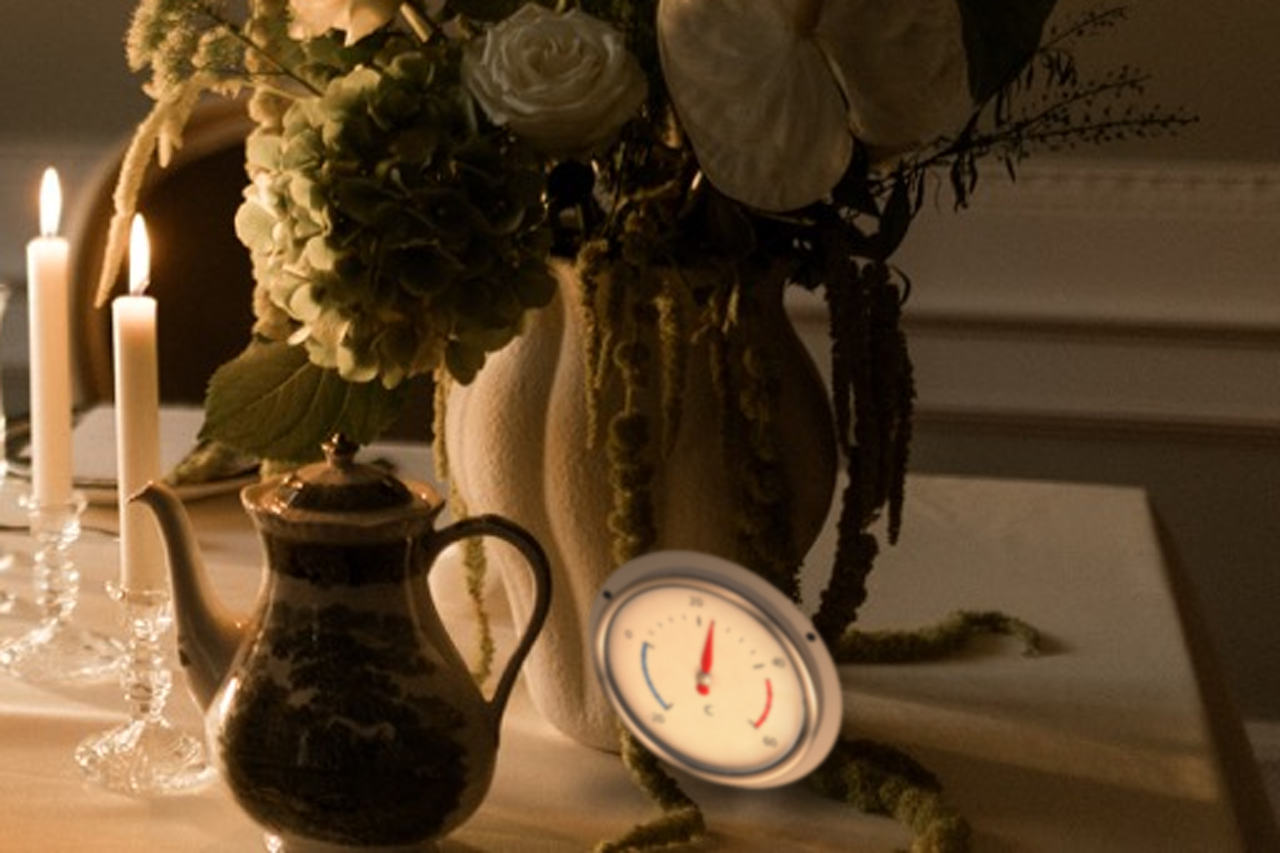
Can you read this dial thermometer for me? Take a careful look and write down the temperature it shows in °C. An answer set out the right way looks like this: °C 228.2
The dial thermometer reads °C 24
